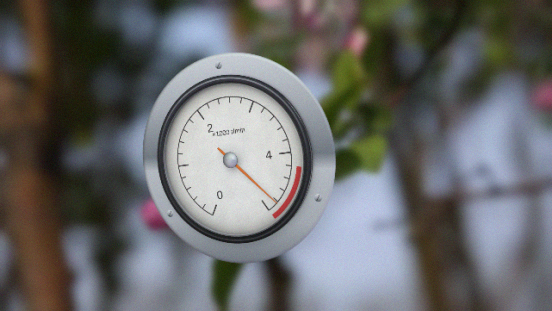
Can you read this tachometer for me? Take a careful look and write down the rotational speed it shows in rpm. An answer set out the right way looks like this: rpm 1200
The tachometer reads rpm 4800
